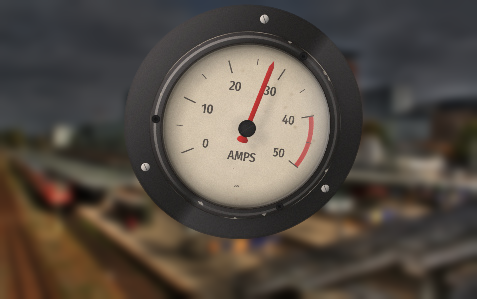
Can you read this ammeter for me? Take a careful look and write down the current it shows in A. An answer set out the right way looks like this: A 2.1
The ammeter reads A 27.5
